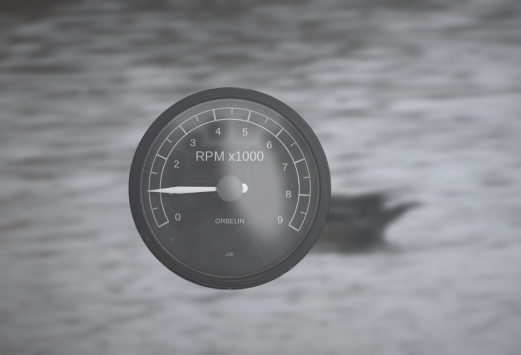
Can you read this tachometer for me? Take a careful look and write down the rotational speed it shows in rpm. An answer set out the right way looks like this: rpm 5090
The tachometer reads rpm 1000
